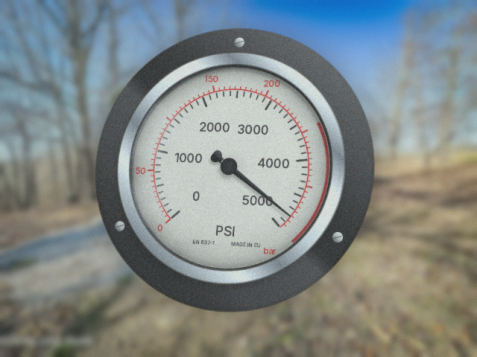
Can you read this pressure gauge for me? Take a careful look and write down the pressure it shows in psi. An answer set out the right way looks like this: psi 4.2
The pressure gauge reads psi 4800
